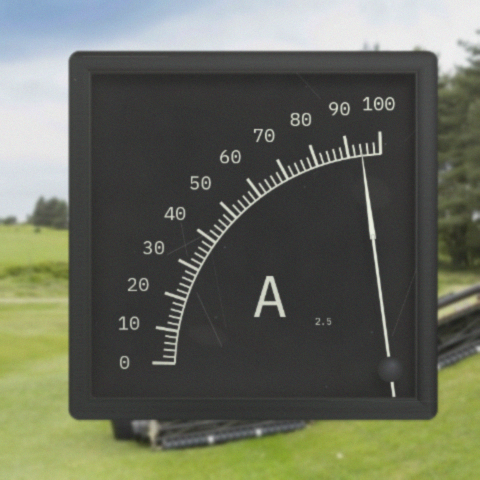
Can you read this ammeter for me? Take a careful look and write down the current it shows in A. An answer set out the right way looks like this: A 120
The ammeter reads A 94
